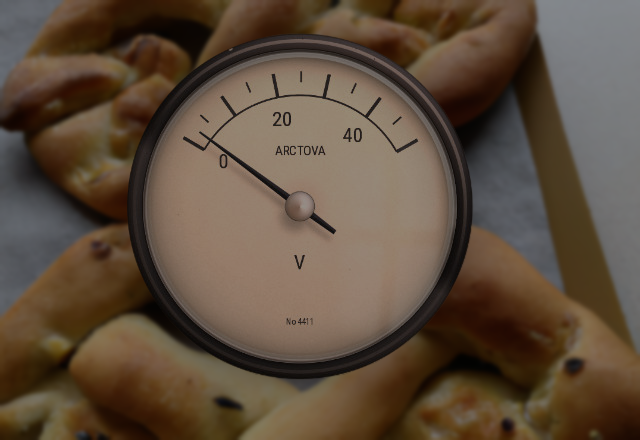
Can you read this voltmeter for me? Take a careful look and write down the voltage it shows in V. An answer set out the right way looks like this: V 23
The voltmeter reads V 2.5
